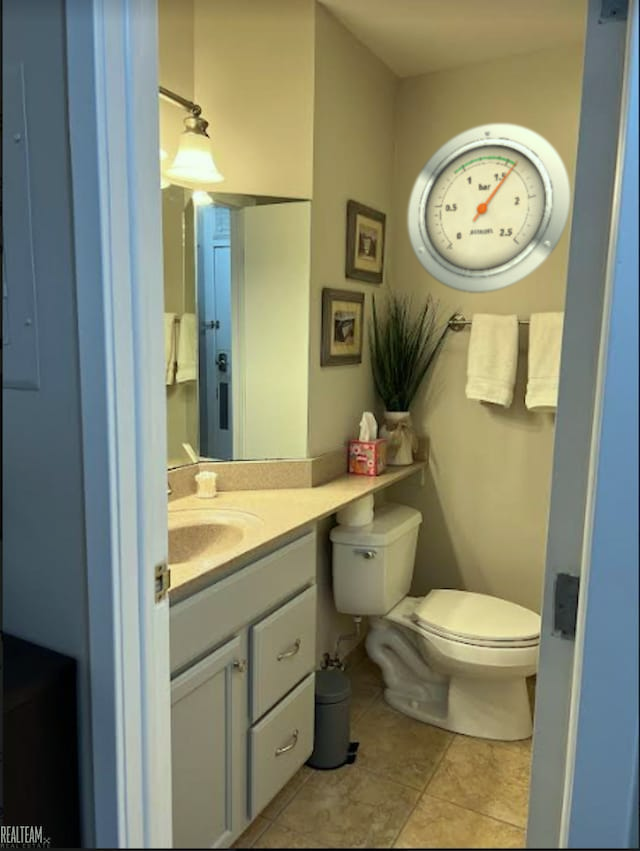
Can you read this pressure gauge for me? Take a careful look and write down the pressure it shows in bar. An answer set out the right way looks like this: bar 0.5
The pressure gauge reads bar 1.6
